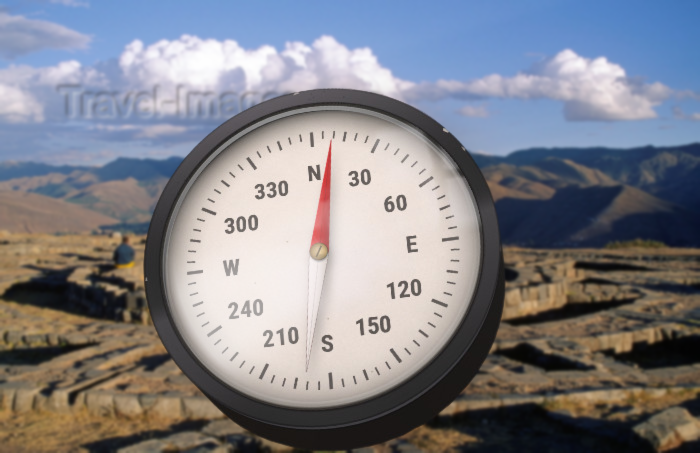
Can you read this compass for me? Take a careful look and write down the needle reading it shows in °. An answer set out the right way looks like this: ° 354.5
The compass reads ° 10
